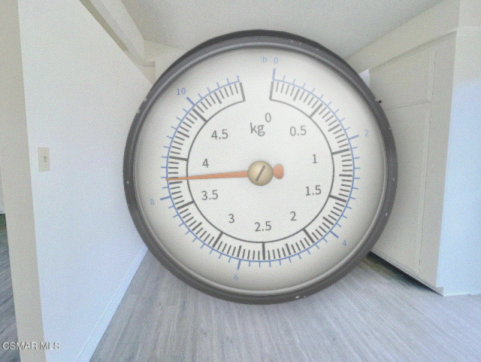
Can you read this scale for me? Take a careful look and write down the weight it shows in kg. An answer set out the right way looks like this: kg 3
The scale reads kg 3.8
